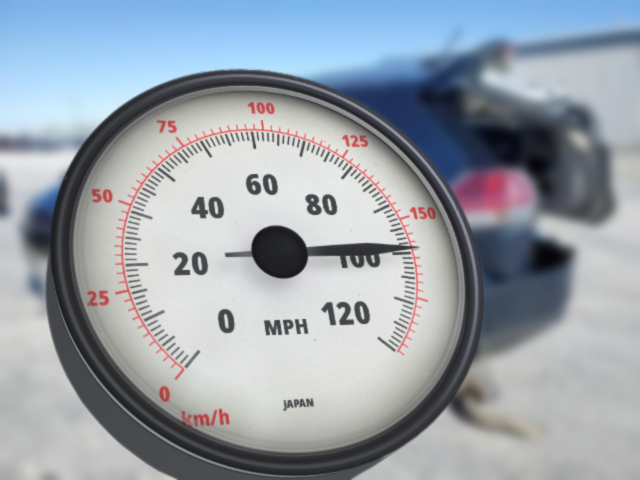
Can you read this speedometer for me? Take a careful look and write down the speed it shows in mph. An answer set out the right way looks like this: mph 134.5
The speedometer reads mph 100
